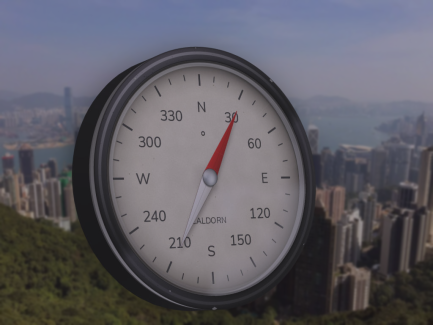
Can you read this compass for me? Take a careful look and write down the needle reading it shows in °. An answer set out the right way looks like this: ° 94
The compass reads ° 30
